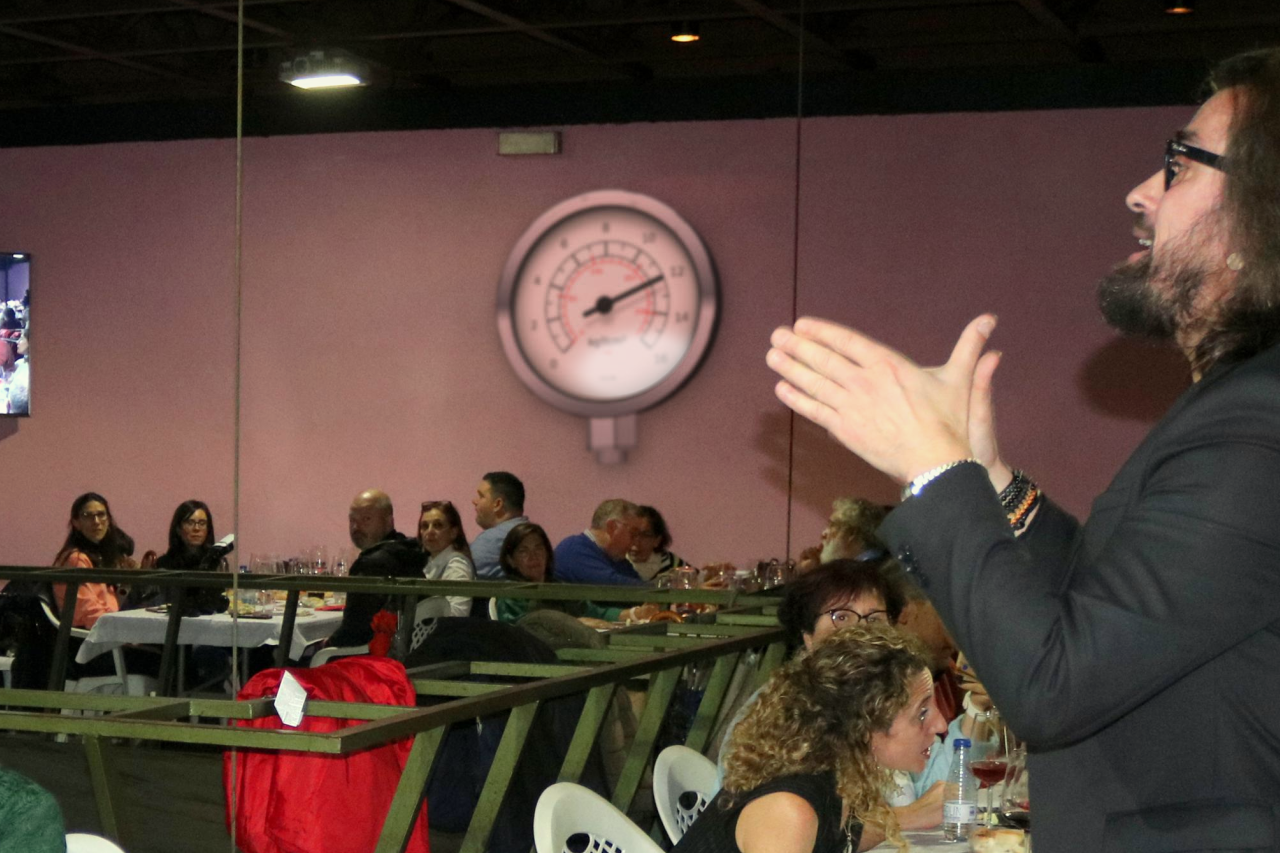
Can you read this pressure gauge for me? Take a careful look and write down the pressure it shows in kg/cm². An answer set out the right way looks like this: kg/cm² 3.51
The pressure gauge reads kg/cm² 12
